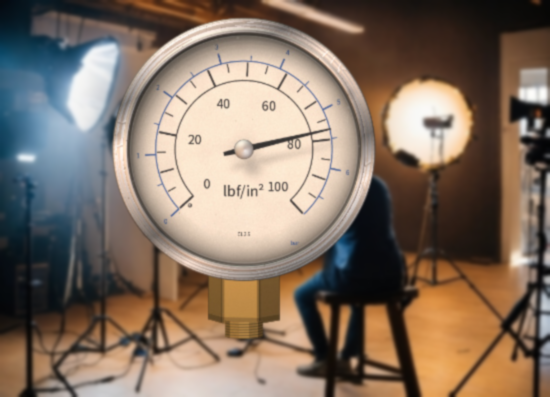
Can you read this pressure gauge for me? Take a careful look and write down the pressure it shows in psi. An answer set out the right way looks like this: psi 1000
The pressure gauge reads psi 77.5
